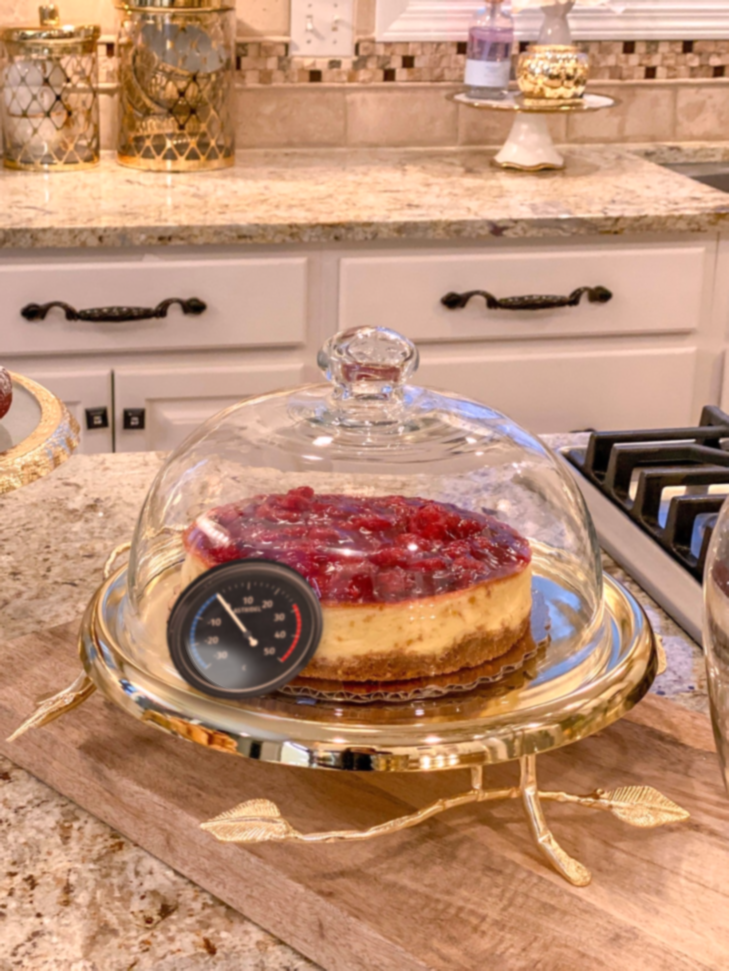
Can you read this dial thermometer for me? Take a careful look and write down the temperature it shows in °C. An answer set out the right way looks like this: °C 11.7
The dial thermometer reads °C 0
